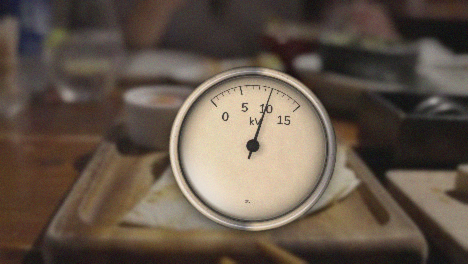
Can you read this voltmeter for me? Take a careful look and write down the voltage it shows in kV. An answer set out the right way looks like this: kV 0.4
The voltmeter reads kV 10
